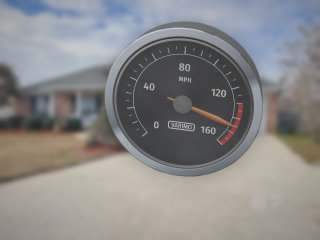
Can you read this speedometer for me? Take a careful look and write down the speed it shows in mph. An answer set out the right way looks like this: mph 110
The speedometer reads mph 145
